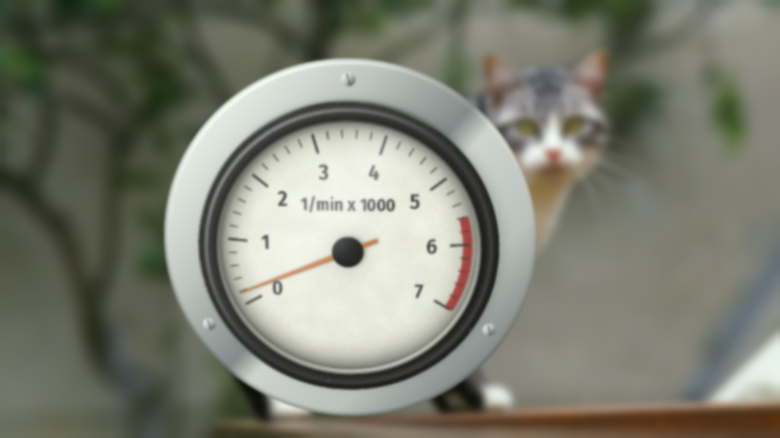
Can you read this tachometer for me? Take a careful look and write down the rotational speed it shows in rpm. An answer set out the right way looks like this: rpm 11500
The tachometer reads rpm 200
